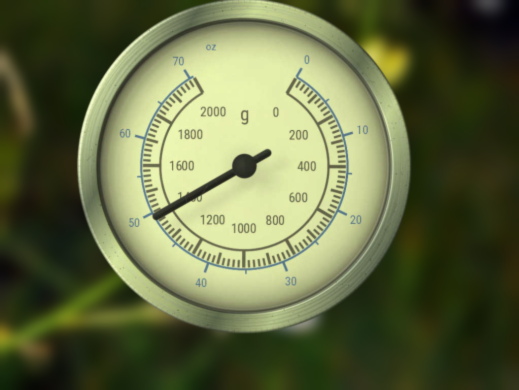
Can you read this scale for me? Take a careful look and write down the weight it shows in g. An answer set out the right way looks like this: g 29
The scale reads g 1400
